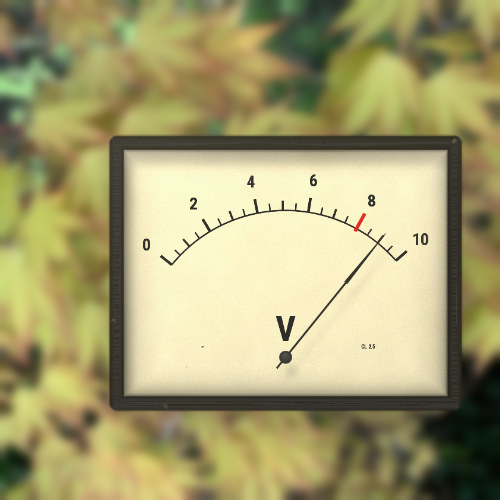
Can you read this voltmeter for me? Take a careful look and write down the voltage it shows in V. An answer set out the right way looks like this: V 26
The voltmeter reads V 9
